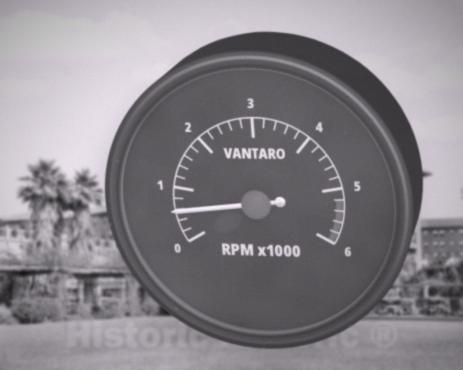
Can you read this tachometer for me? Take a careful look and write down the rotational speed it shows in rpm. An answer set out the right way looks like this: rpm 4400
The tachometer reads rpm 600
